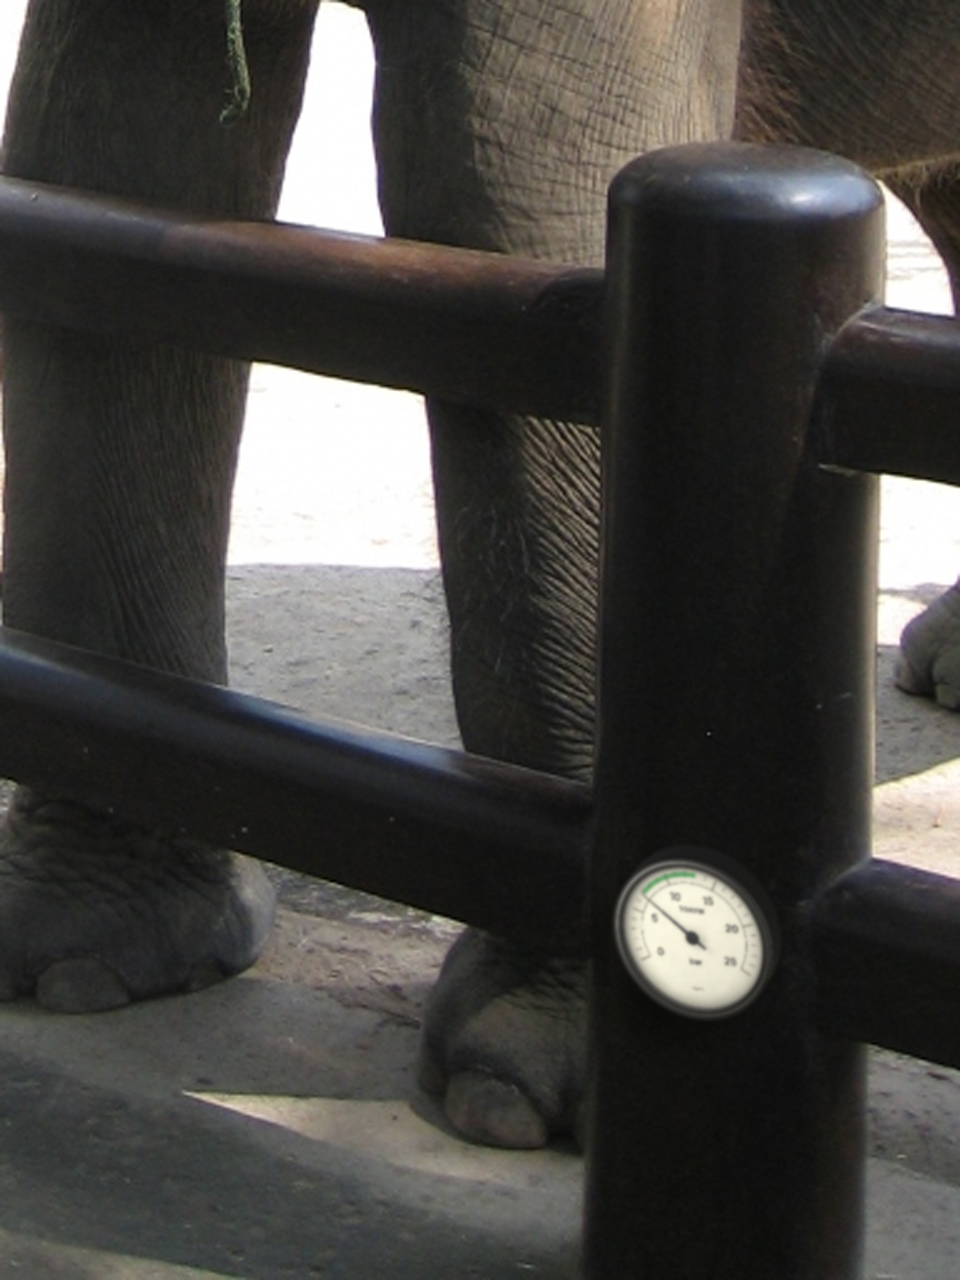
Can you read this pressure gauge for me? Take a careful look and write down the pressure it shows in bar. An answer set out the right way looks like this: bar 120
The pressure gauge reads bar 7
